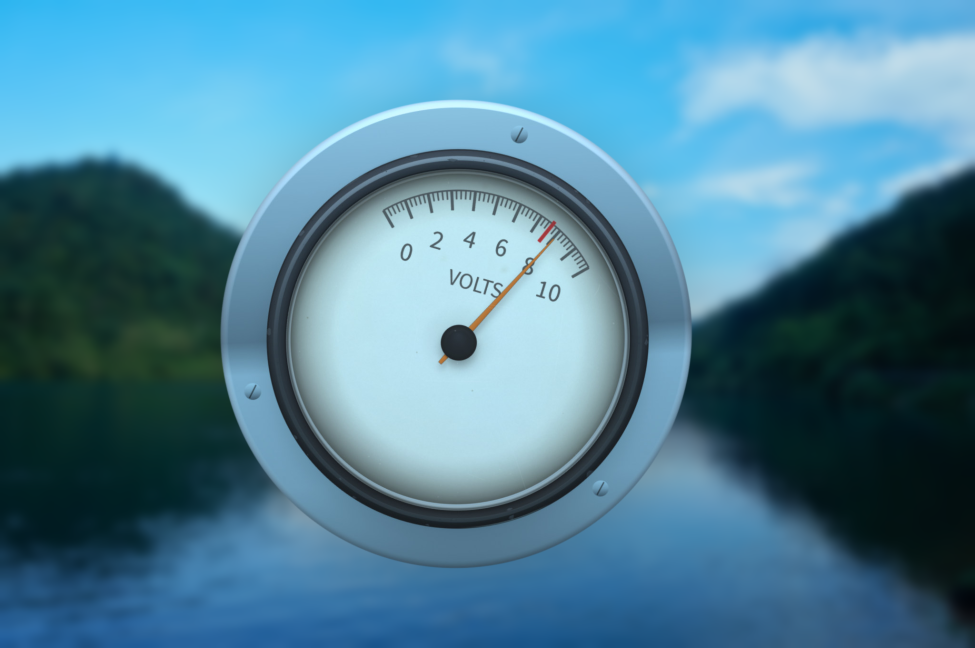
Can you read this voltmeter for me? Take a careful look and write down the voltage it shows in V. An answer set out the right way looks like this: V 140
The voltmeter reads V 8
